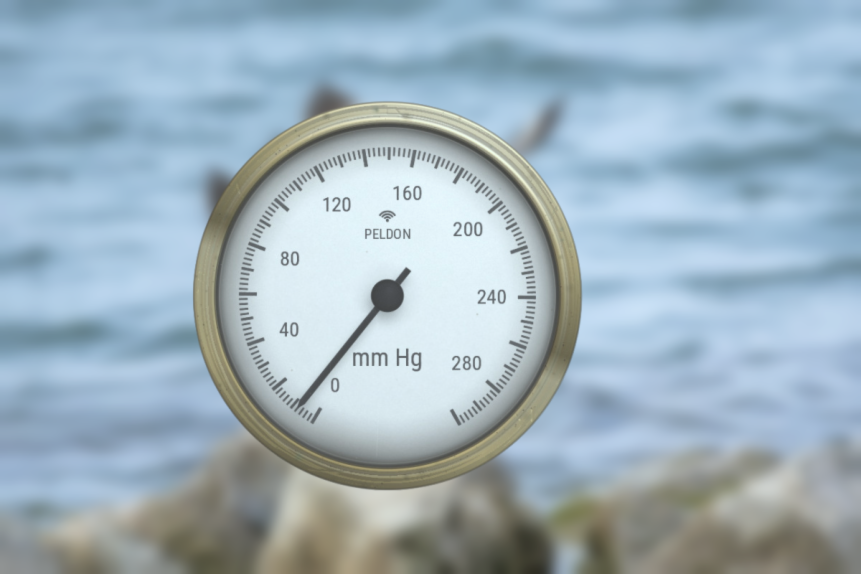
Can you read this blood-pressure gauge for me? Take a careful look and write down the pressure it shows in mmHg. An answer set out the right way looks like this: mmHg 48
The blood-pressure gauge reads mmHg 8
